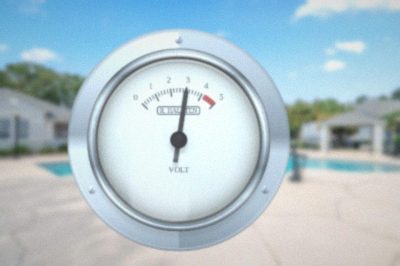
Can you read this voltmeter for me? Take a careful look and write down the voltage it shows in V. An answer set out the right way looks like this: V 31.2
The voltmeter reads V 3
